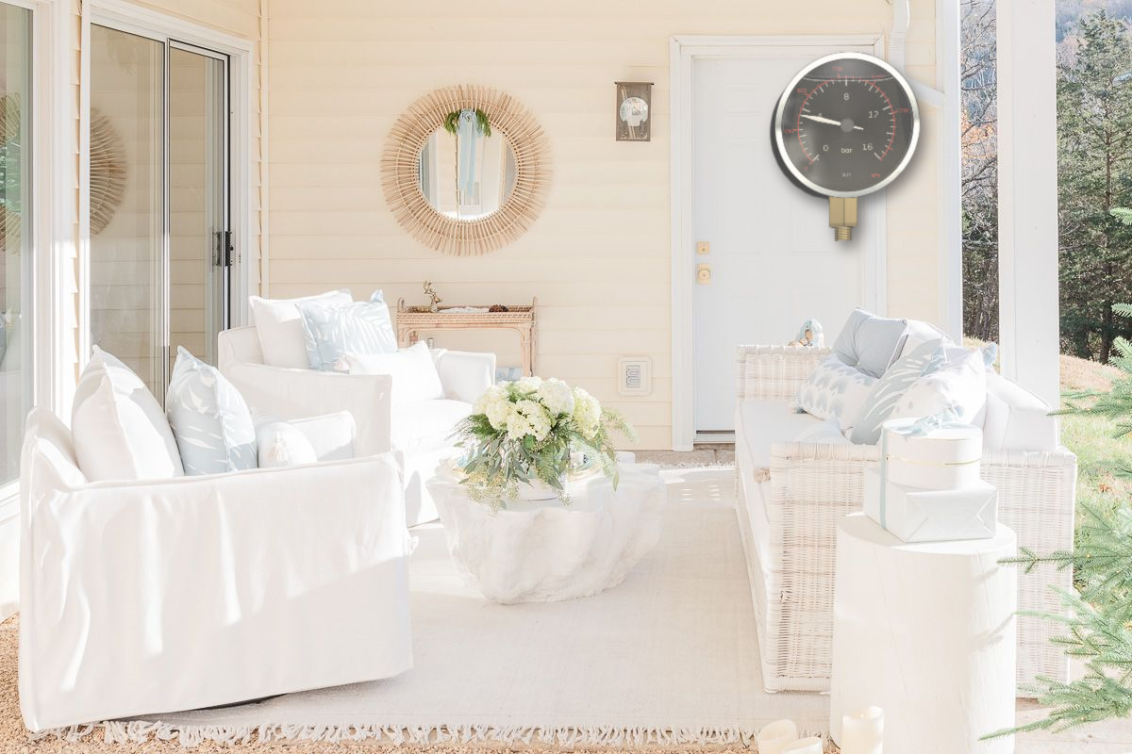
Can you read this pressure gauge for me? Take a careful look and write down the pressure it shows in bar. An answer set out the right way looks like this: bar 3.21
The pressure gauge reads bar 3.5
